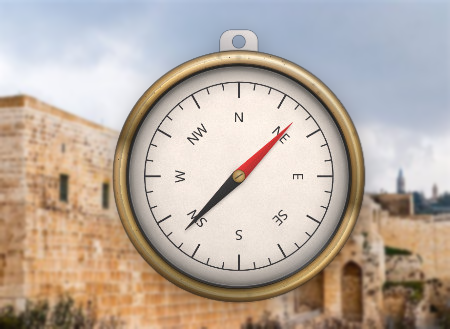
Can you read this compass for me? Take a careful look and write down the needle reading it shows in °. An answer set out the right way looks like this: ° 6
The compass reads ° 45
